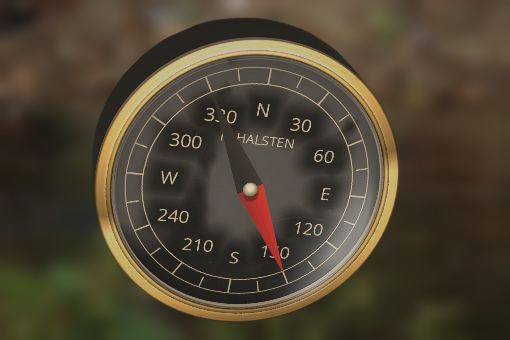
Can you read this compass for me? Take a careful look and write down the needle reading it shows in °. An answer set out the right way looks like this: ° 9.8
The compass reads ° 150
